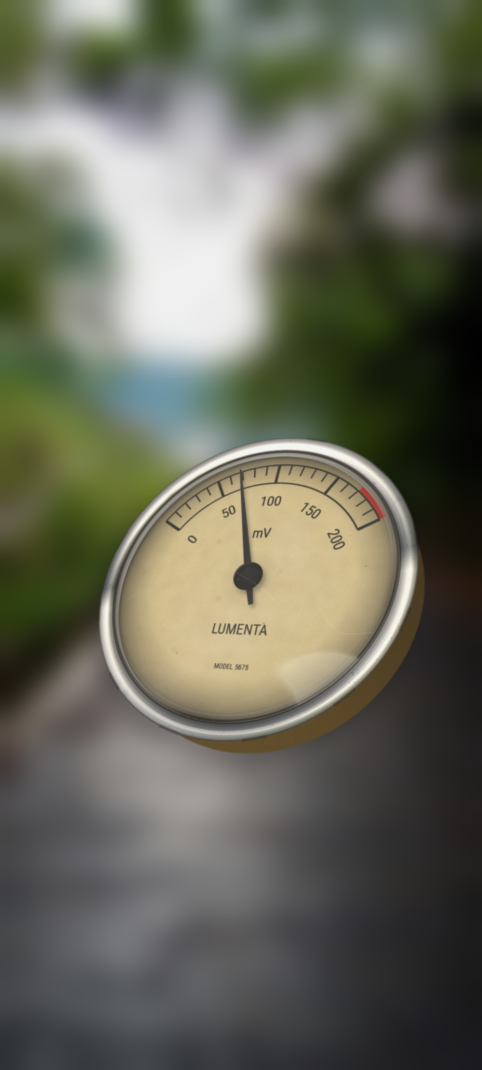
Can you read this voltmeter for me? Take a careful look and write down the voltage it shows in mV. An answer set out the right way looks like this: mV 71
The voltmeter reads mV 70
